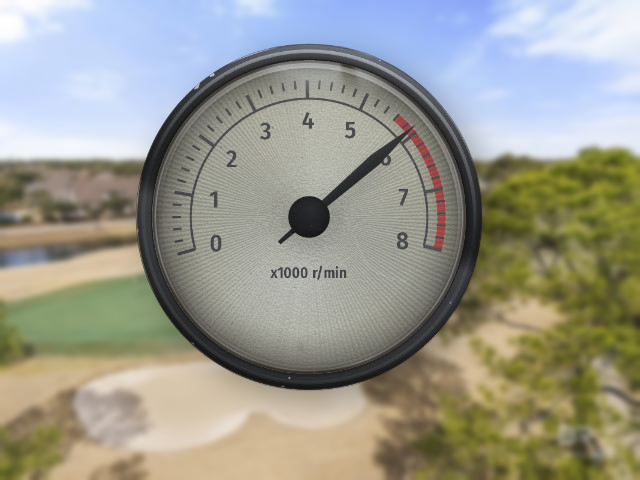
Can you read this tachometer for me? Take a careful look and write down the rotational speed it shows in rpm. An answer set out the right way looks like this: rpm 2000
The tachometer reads rpm 5900
